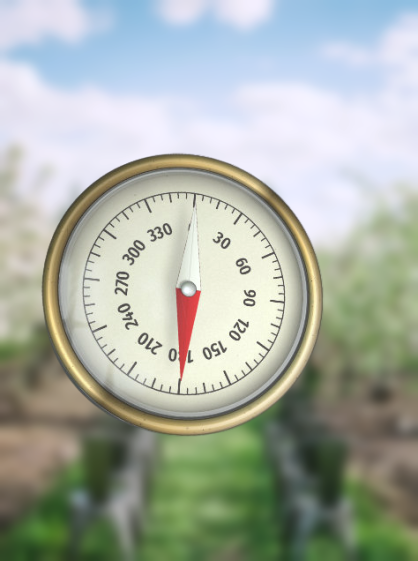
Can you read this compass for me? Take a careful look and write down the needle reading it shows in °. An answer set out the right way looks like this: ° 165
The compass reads ° 180
